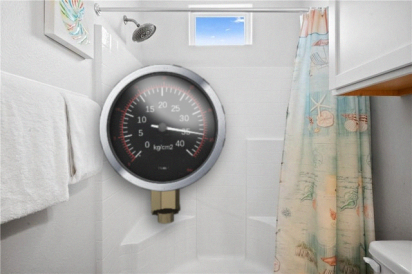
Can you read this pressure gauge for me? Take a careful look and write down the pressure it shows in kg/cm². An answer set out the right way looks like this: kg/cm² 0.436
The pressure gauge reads kg/cm² 35
